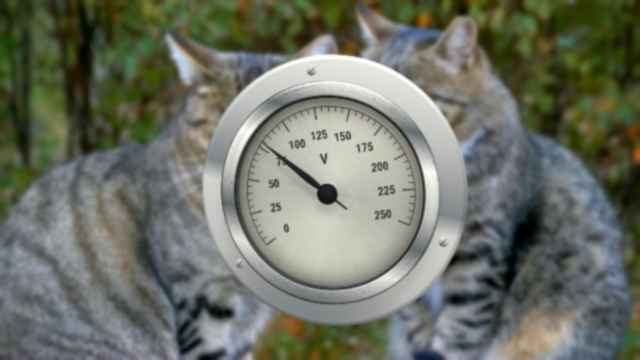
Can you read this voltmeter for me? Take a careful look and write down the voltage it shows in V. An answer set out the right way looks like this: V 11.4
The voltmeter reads V 80
